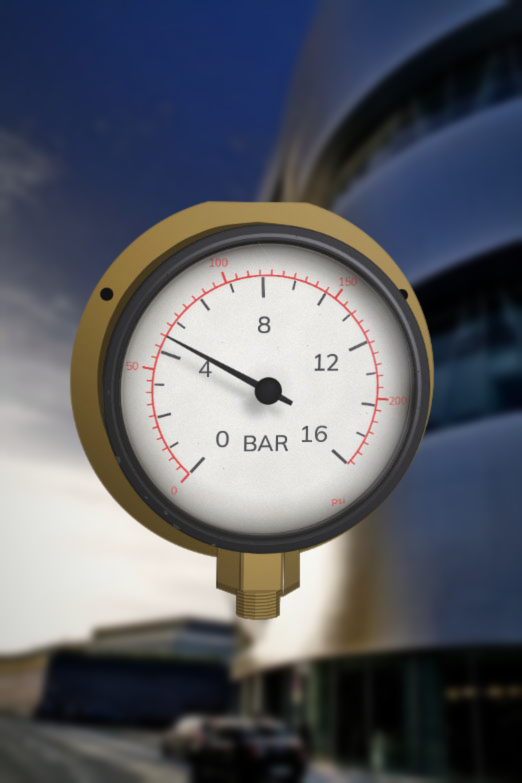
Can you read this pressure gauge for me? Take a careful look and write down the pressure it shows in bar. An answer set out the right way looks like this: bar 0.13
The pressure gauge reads bar 4.5
